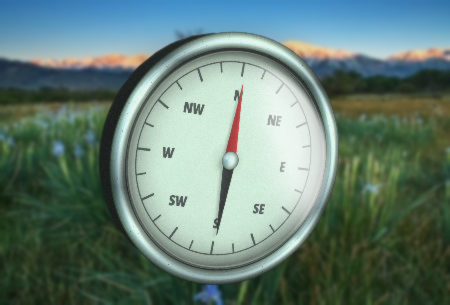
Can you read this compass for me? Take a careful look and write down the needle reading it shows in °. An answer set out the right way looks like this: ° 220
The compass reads ° 0
